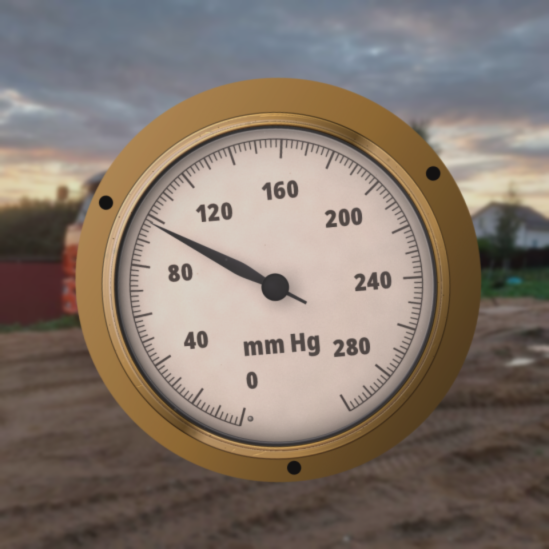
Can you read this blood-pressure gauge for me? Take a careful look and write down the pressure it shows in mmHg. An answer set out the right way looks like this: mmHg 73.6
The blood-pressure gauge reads mmHg 98
